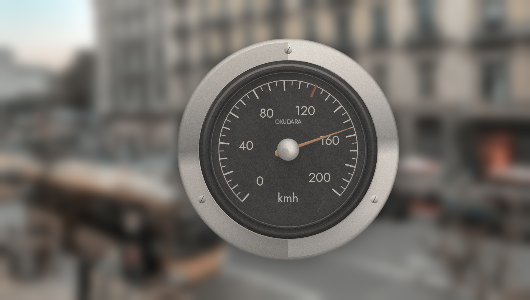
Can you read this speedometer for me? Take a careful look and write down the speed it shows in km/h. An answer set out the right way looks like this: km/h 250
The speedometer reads km/h 155
